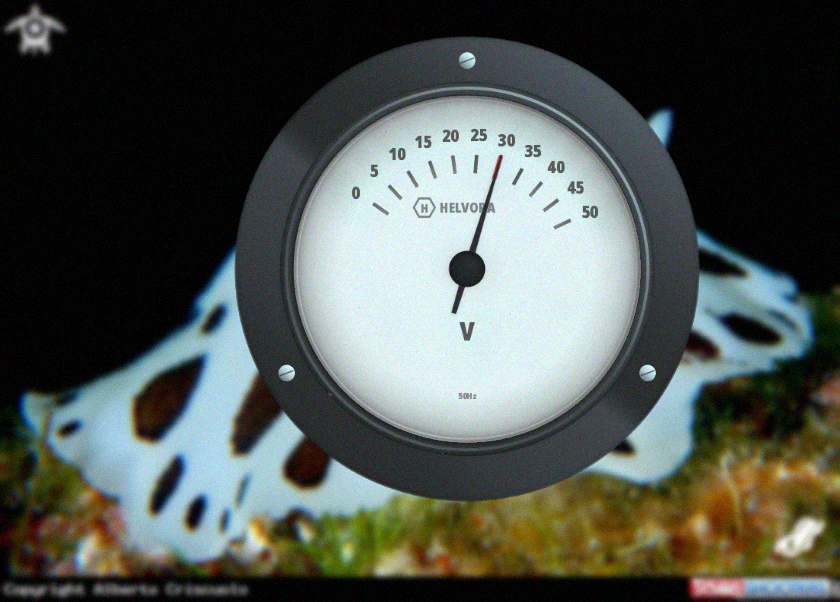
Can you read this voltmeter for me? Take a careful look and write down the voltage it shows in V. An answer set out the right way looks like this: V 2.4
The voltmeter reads V 30
